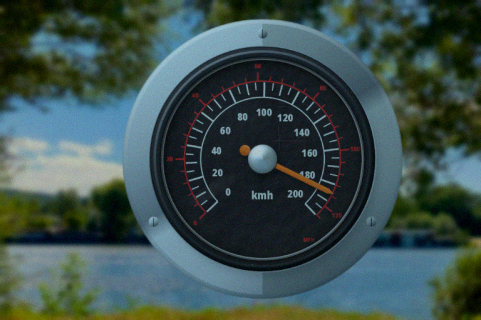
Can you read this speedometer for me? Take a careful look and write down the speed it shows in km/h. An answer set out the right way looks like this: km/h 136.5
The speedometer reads km/h 185
